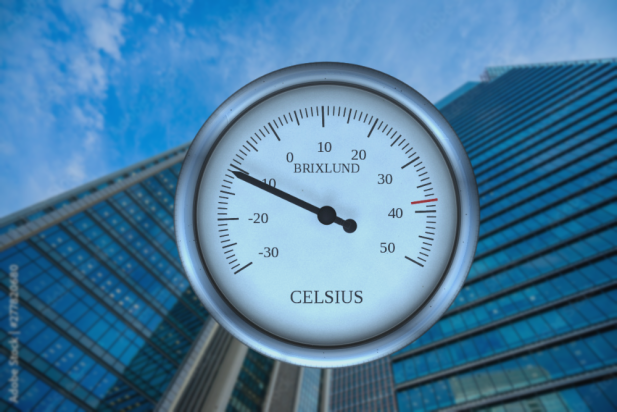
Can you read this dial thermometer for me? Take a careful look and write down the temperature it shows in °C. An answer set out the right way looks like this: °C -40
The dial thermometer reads °C -11
